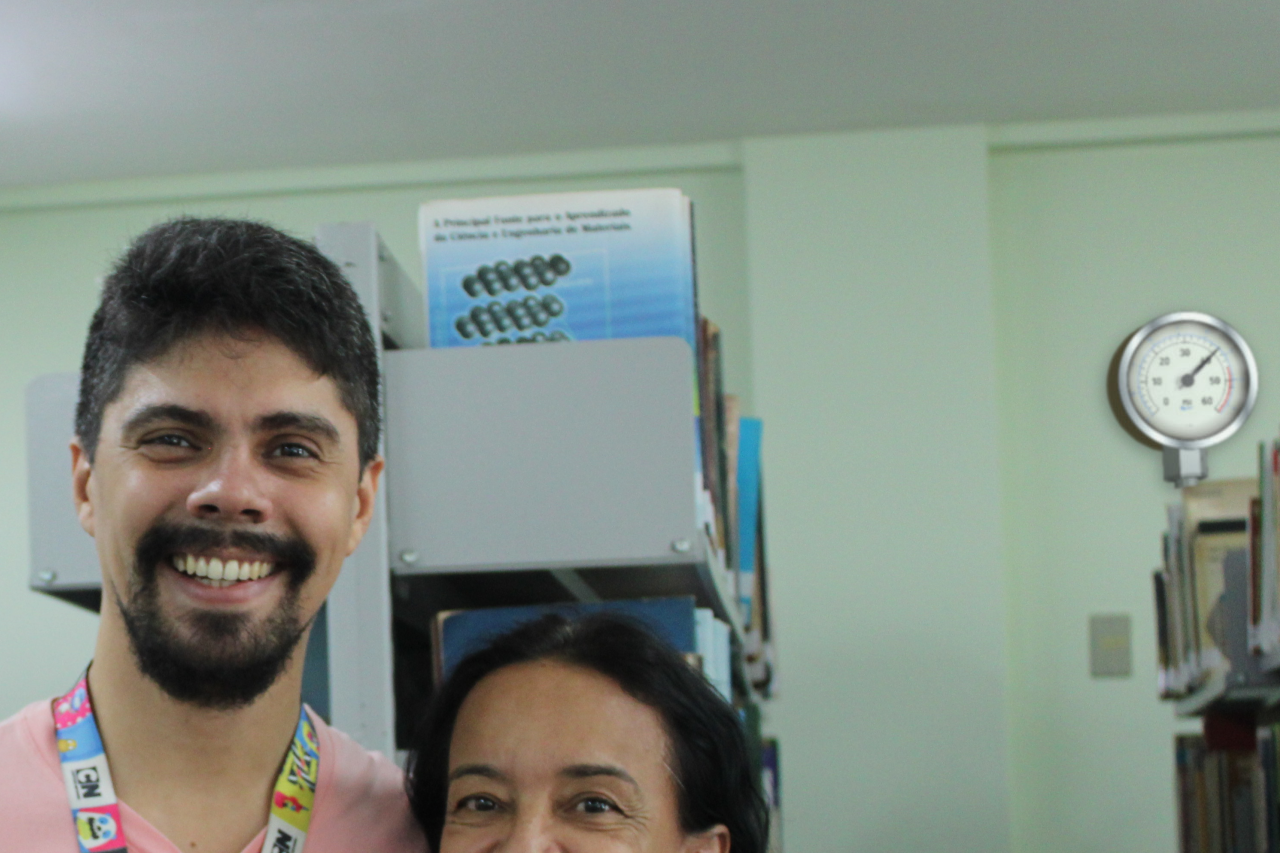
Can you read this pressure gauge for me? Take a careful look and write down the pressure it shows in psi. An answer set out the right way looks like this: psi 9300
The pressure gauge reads psi 40
